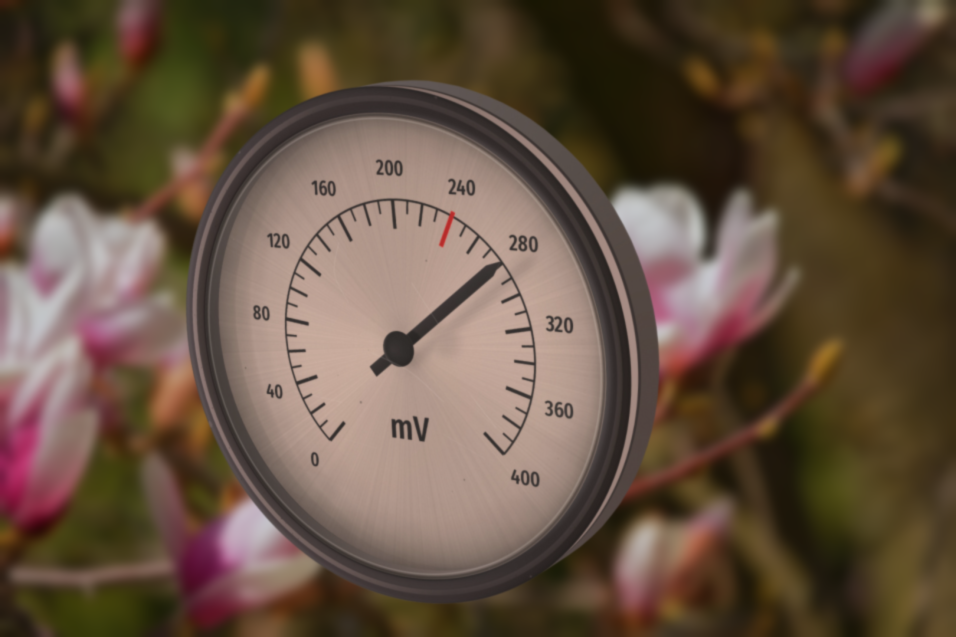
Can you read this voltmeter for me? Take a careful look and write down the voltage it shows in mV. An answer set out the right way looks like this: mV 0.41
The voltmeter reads mV 280
